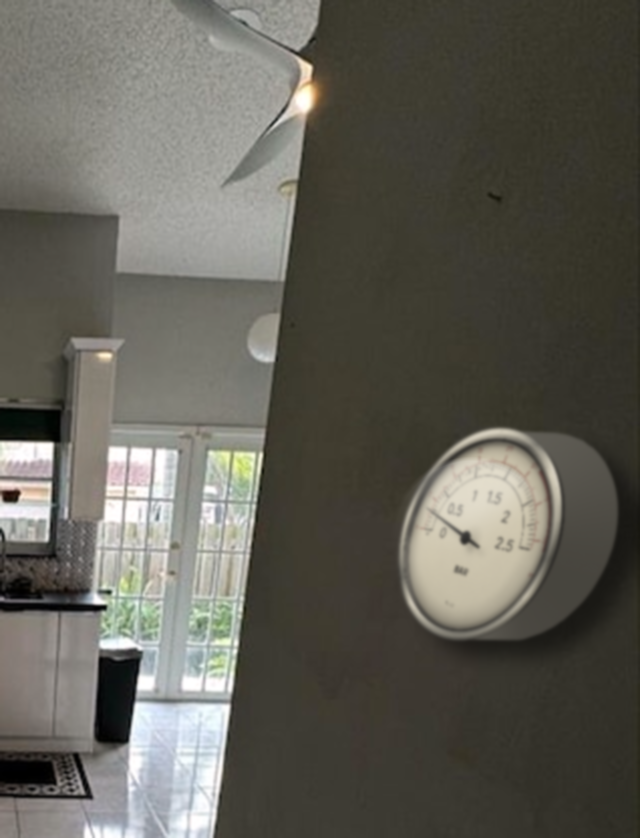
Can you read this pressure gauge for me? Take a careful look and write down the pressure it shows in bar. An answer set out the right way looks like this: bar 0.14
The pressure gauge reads bar 0.25
